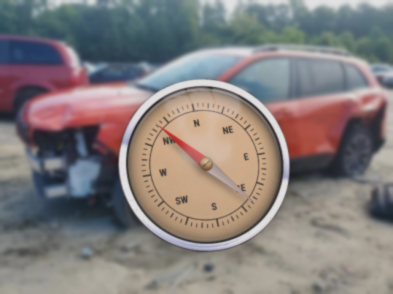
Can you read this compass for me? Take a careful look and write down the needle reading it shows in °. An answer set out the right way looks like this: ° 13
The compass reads ° 320
